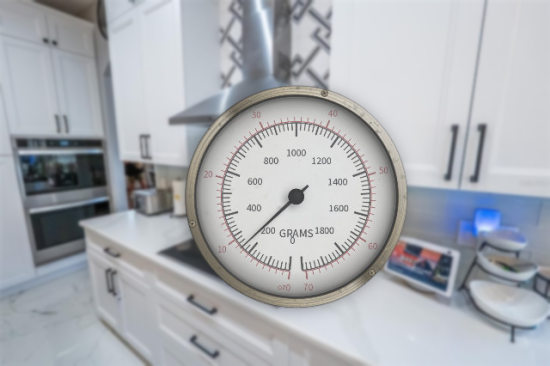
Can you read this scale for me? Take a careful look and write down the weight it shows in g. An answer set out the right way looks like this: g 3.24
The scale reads g 240
